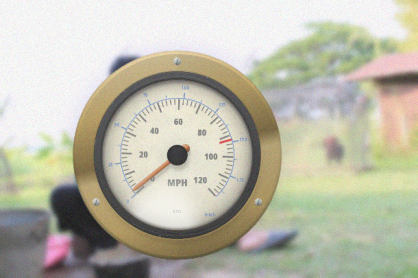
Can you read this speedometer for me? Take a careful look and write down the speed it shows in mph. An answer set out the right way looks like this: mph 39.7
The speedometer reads mph 2
